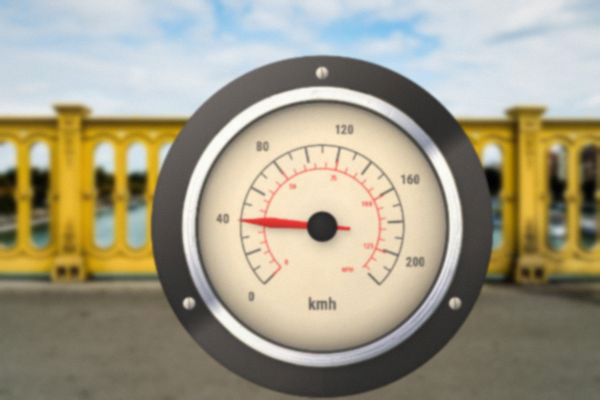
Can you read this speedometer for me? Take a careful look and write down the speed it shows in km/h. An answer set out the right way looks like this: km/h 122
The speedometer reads km/h 40
